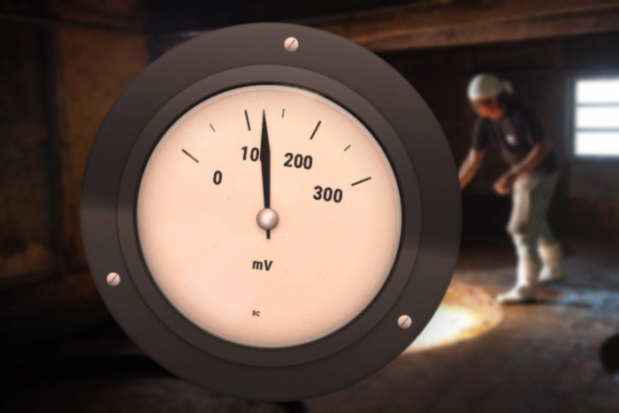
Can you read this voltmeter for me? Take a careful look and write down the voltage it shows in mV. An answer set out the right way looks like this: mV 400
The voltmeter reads mV 125
